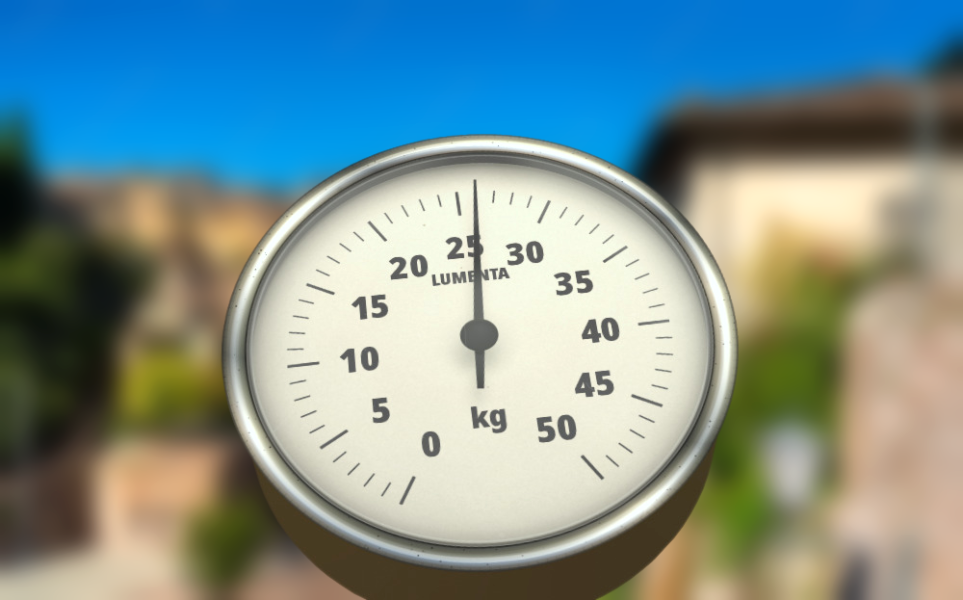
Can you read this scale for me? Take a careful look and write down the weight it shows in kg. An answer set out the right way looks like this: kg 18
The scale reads kg 26
